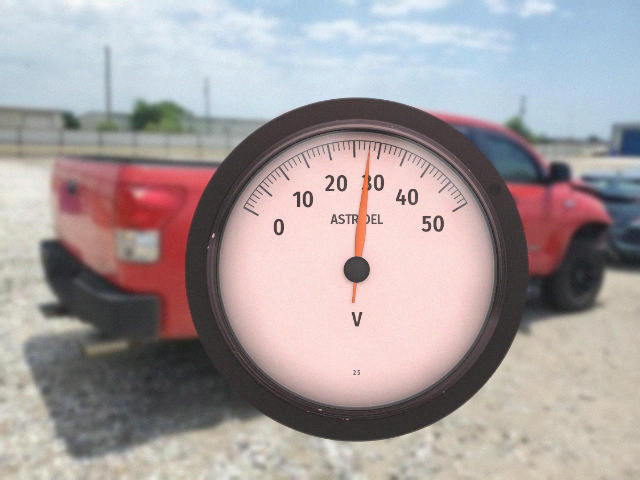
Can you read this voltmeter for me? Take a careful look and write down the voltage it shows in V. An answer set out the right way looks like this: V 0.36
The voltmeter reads V 28
